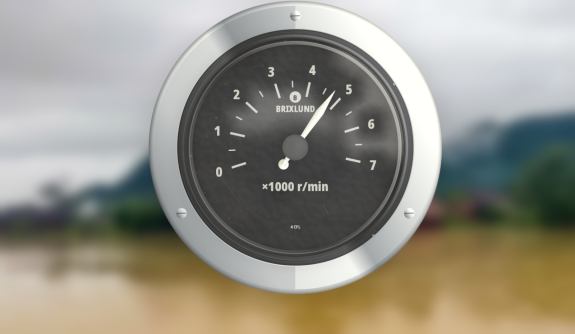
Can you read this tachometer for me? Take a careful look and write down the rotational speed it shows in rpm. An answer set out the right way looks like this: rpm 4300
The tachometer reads rpm 4750
